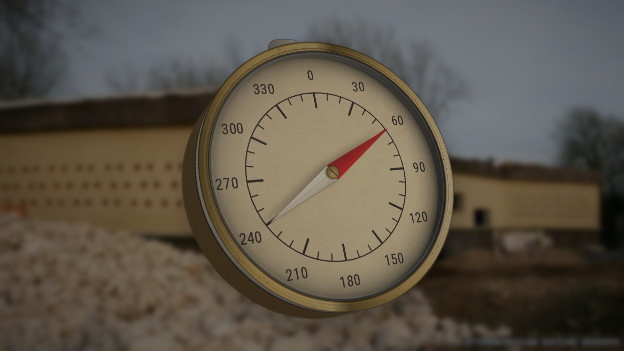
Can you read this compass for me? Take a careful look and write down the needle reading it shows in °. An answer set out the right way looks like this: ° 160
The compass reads ° 60
